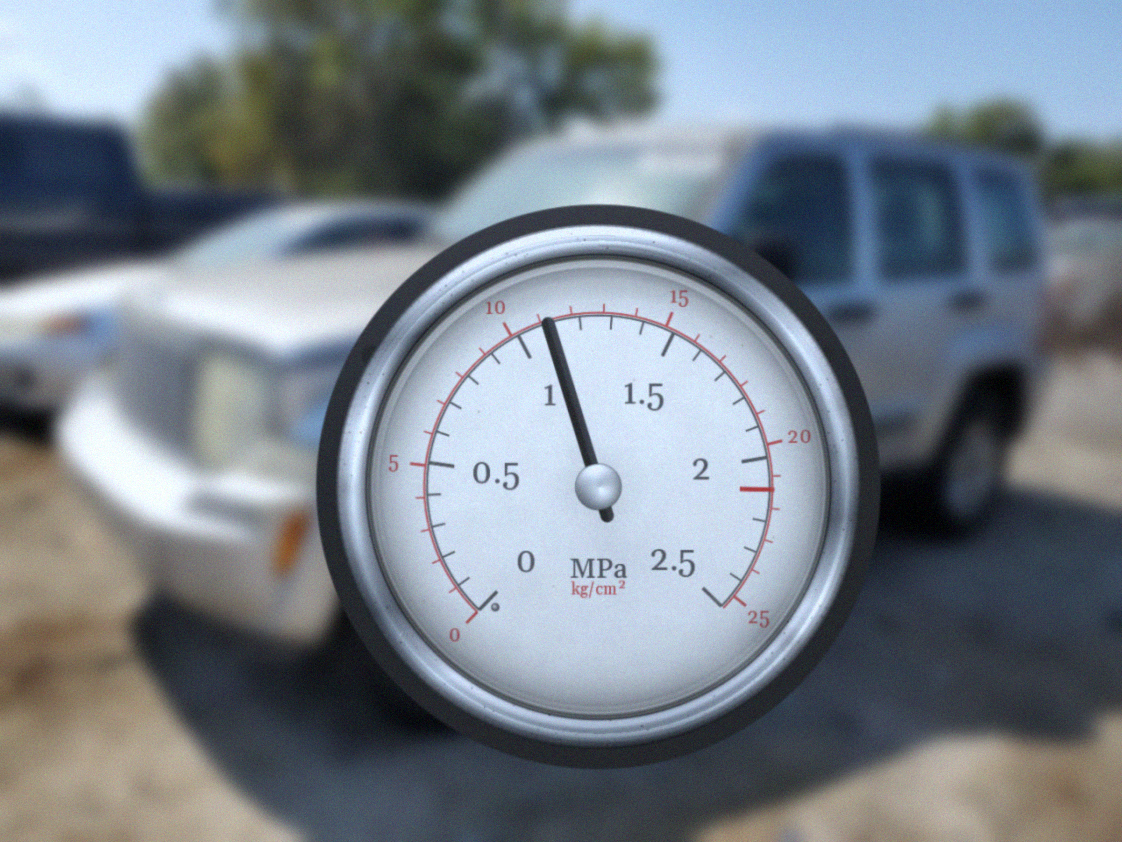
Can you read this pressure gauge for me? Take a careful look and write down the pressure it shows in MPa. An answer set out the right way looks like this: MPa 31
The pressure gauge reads MPa 1.1
